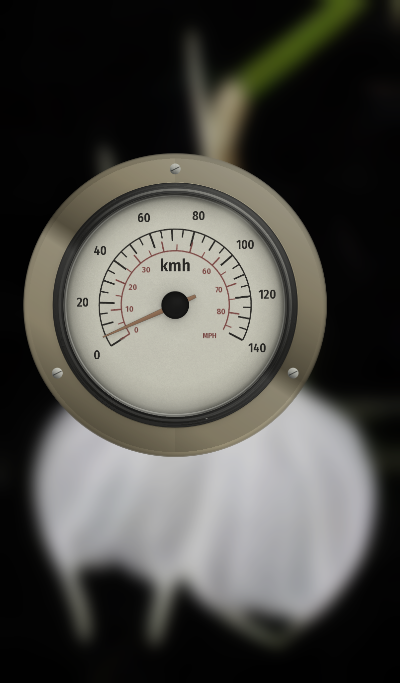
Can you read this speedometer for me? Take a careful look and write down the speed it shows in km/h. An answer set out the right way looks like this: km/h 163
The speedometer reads km/h 5
